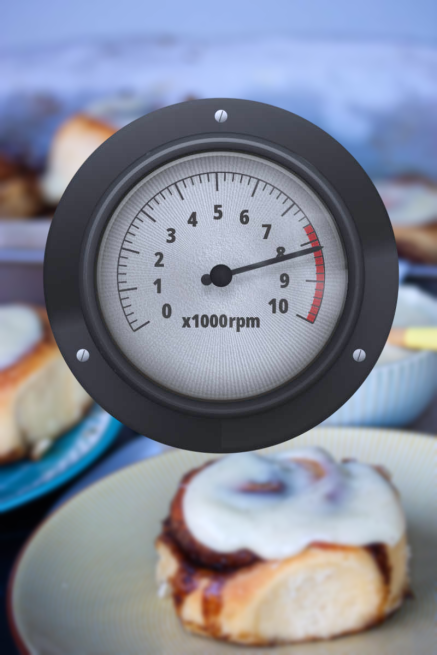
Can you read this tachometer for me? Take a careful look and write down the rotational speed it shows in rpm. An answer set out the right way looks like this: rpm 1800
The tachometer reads rpm 8200
